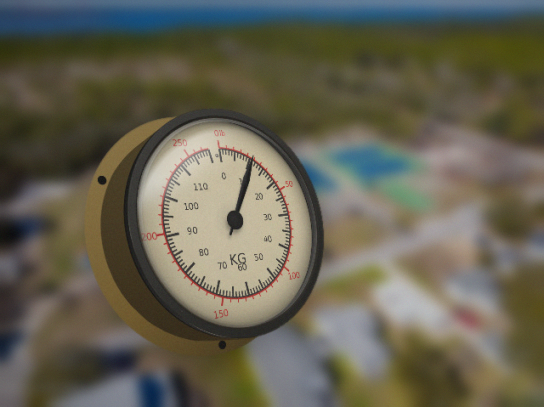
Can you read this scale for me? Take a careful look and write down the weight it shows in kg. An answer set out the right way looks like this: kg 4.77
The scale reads kg 10
